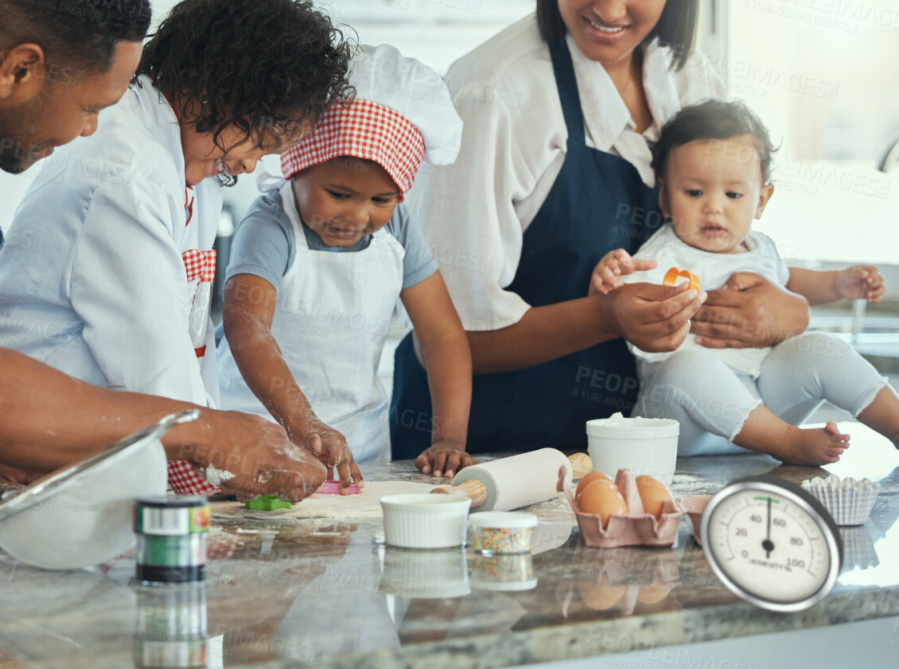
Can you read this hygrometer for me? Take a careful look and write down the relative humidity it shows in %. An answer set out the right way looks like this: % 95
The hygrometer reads % 52
